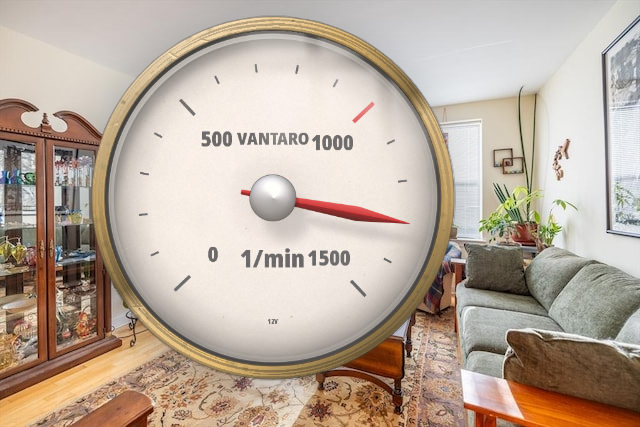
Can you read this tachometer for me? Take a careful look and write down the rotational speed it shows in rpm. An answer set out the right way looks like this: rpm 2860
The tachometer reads rpm 1300
